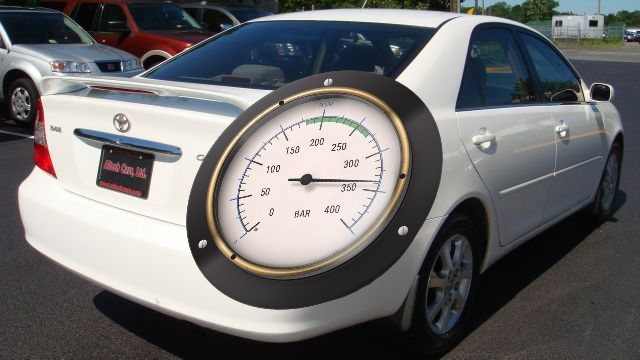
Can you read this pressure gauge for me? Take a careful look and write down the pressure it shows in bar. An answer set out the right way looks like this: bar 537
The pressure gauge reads bar 340
